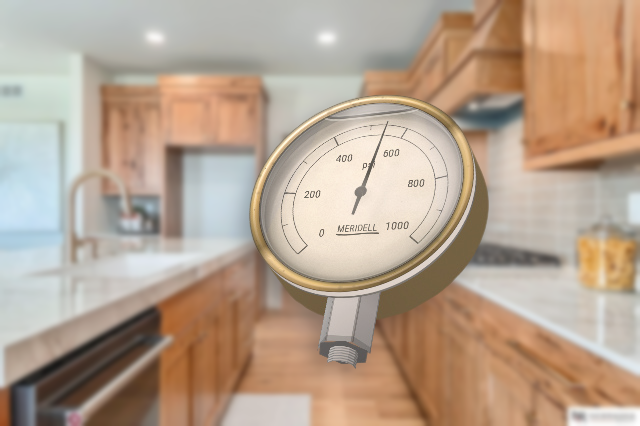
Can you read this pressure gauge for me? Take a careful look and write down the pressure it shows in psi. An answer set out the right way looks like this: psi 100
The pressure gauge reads psi 550
